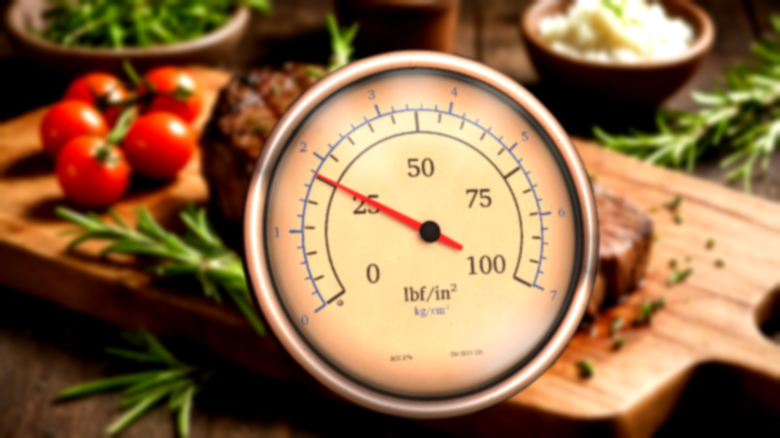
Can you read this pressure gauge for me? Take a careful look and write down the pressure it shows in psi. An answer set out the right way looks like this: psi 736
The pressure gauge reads psi 25
